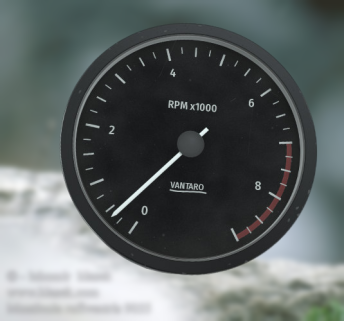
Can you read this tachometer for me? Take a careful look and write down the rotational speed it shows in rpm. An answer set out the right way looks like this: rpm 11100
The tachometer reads rpm 375
